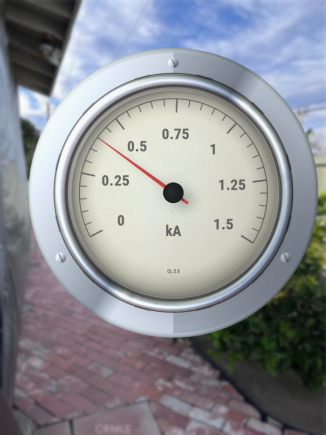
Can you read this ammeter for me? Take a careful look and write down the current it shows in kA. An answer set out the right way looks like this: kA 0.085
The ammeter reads kA 0.4
